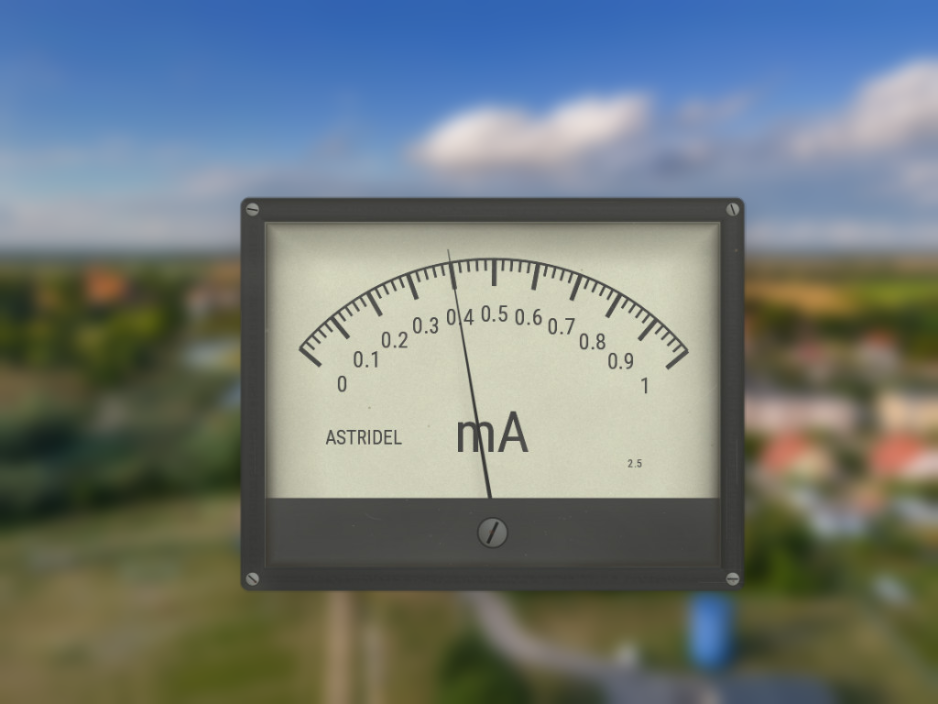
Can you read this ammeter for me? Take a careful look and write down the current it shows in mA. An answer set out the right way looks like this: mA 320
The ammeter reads mA 0.4
